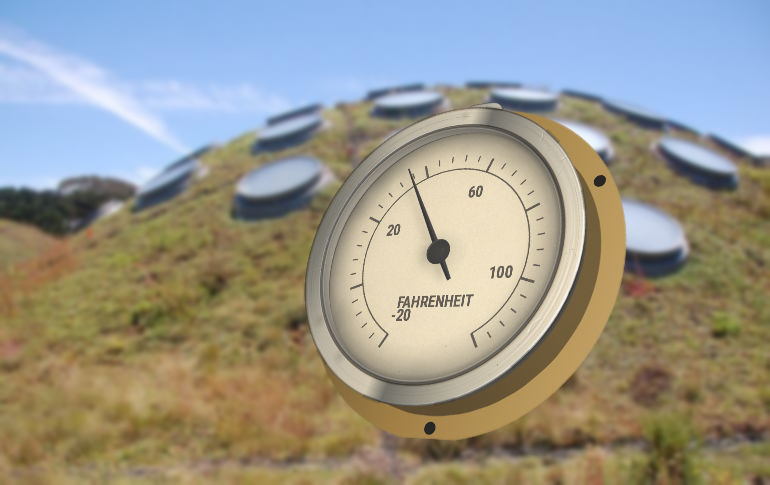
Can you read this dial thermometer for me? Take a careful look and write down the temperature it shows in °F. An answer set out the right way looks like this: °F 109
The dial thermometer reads °F 36
